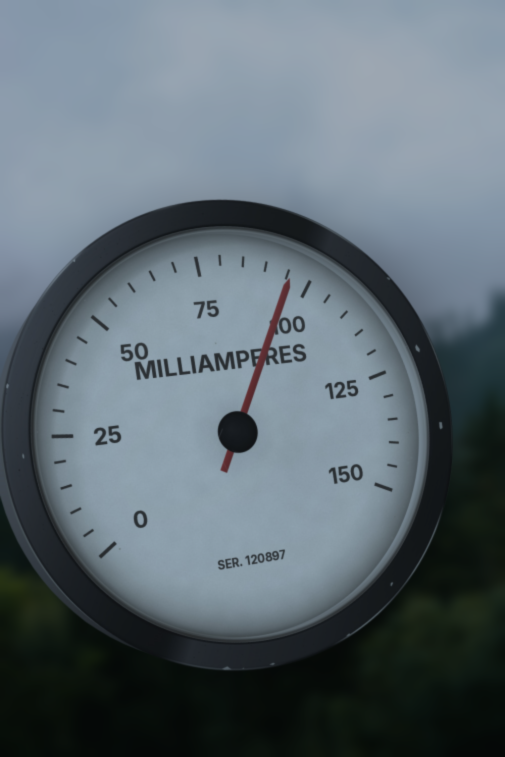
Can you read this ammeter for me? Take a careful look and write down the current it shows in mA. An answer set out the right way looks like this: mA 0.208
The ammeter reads mA 95
